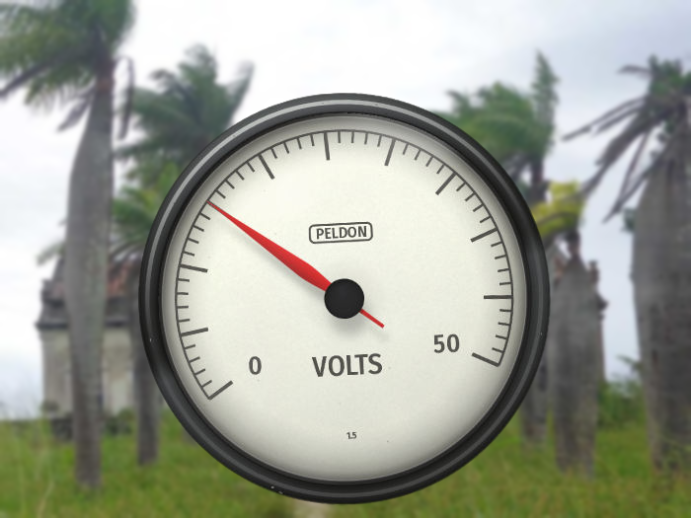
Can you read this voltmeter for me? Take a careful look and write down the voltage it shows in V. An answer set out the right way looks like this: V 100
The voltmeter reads V 15
